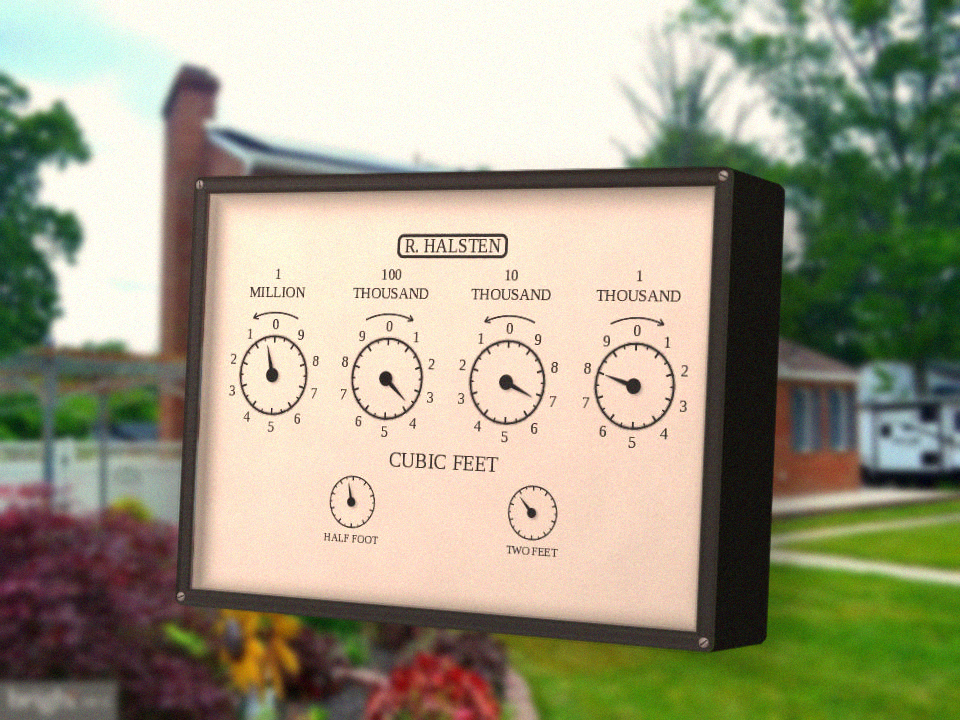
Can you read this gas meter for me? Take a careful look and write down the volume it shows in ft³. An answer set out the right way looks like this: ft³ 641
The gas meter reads ft³ 36800
